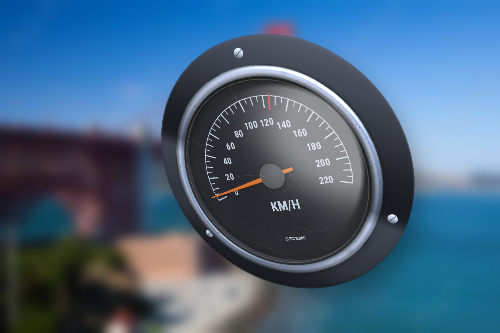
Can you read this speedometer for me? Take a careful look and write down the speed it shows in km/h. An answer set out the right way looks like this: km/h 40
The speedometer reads km/h 5
